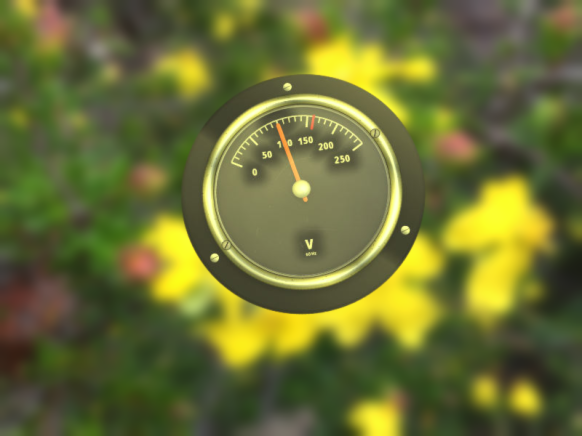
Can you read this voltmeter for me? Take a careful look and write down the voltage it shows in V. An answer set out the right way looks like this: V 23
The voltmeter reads V 100
